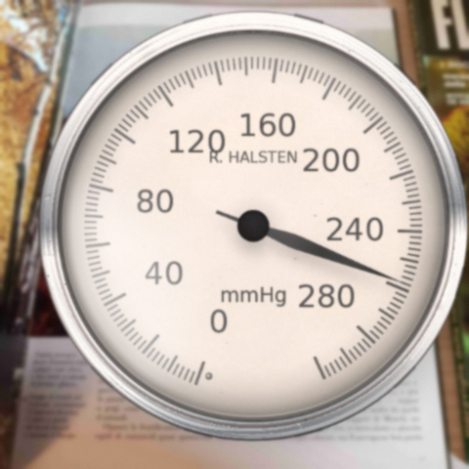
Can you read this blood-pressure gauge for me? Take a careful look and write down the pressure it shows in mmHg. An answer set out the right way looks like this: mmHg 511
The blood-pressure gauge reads mmHg 258
